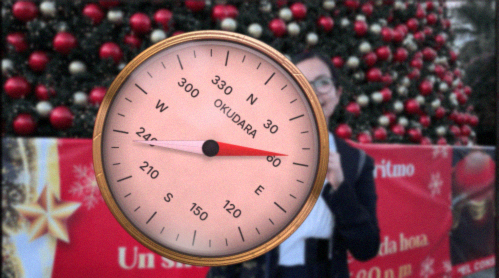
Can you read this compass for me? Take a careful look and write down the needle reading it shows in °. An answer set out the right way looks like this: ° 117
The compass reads ° 55
